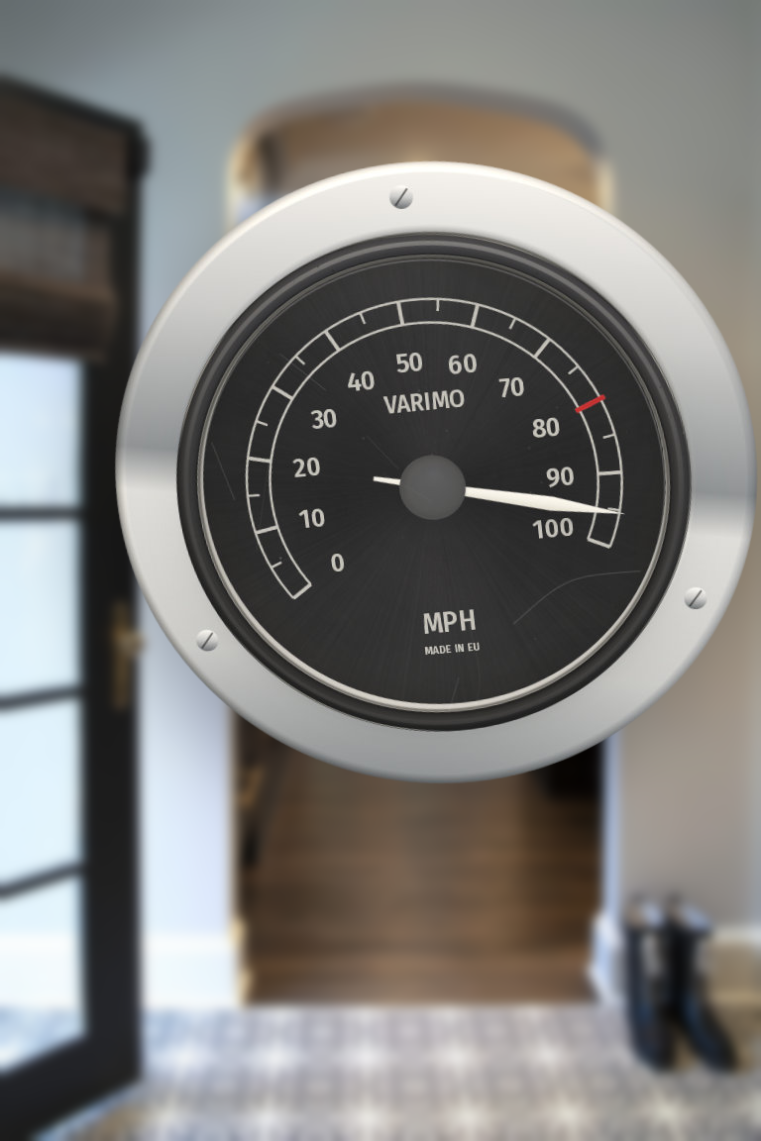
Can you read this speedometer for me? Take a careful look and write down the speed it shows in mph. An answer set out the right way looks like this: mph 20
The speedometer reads mph 95
